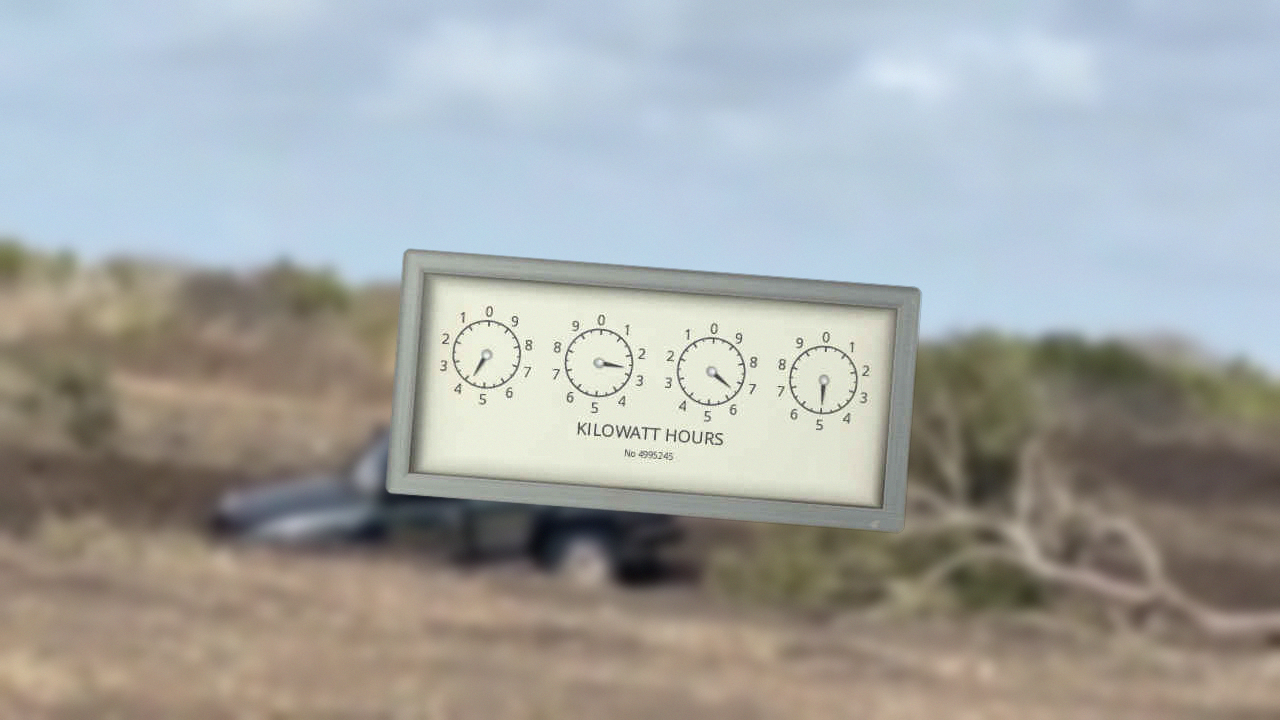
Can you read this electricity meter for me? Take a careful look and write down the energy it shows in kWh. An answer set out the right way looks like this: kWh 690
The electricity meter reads kWh 4265
